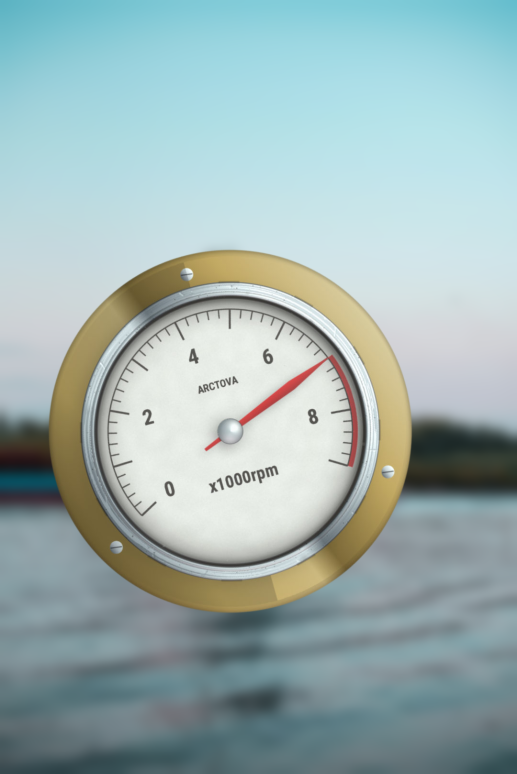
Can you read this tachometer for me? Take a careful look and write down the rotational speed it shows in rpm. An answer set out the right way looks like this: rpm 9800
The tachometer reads rpm 7000
